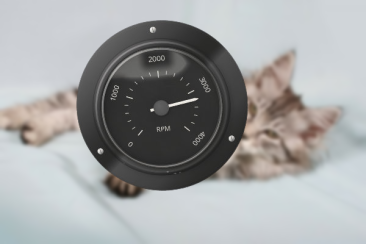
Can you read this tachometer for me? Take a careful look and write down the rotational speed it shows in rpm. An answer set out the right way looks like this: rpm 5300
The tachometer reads rpm 3200
